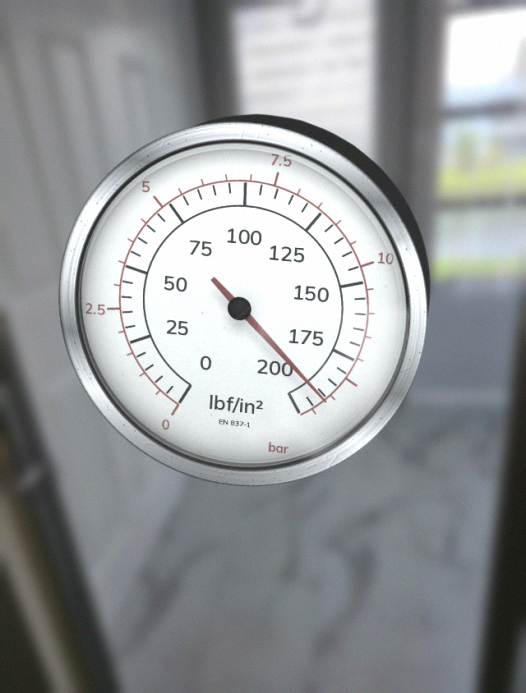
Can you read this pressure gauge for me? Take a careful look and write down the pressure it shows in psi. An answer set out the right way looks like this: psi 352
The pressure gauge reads psi 190
